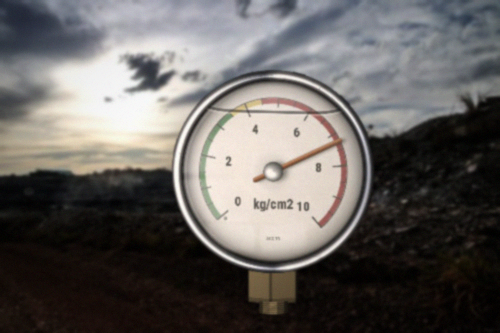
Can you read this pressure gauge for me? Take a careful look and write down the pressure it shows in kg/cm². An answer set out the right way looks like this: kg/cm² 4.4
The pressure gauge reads kg/cm² 7.25
